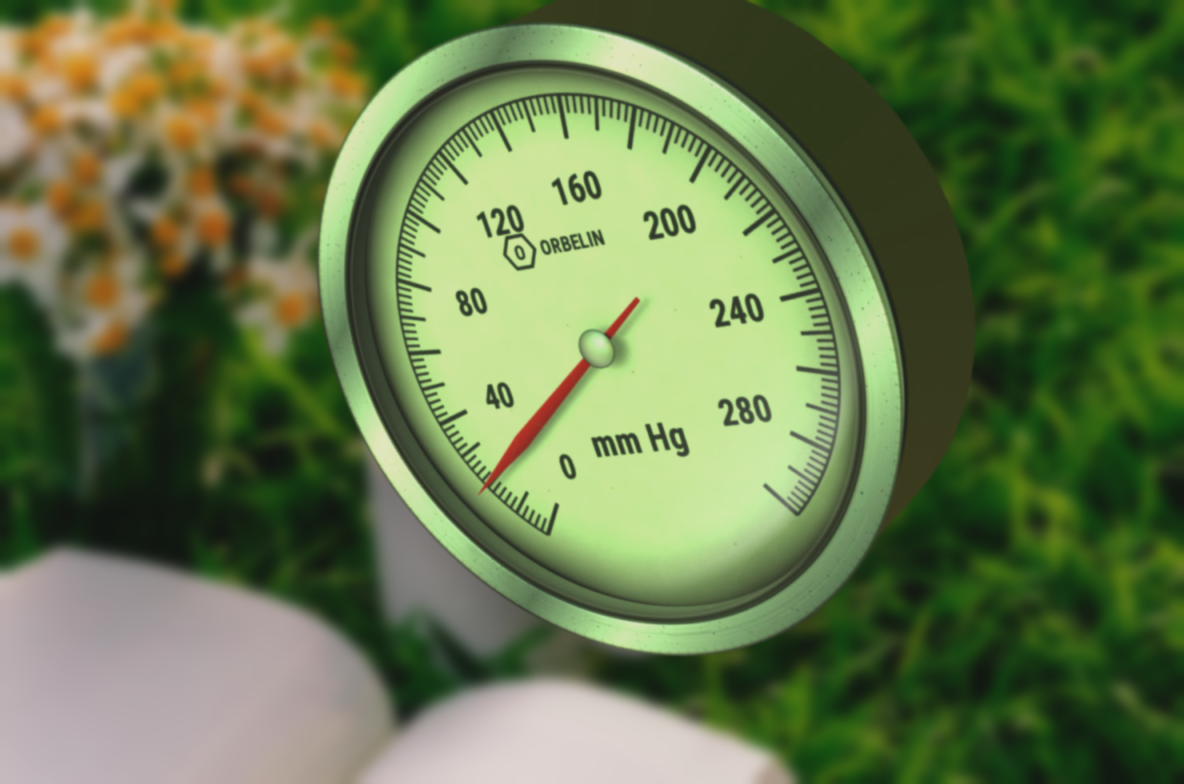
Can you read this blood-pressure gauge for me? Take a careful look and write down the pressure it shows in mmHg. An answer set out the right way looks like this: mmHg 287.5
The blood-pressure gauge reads mmHg 20
